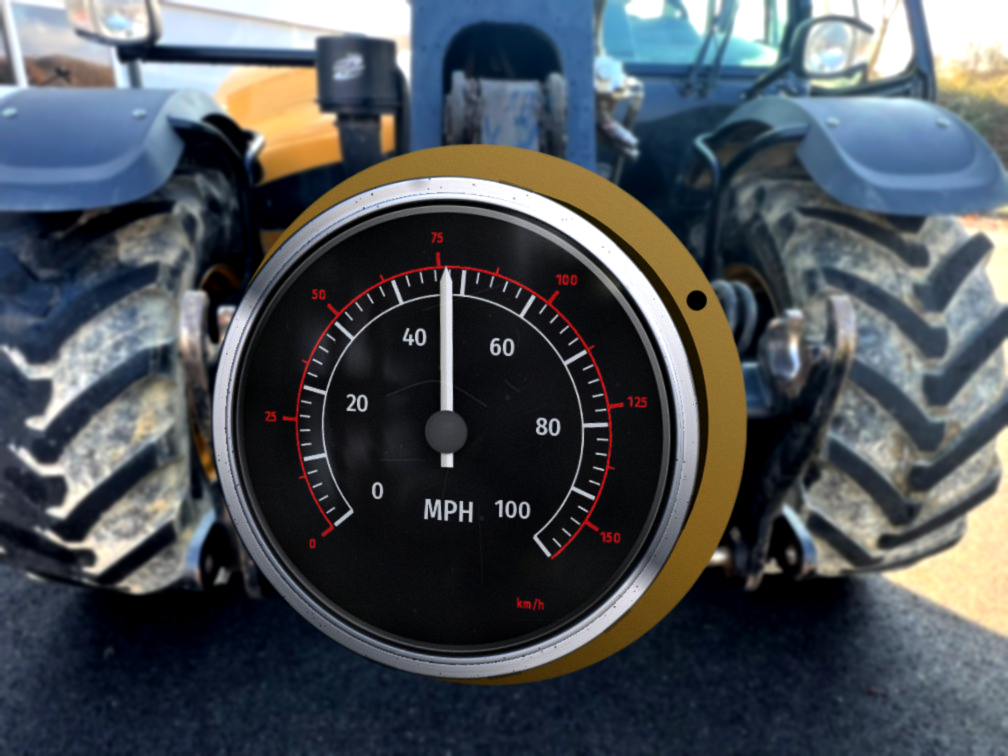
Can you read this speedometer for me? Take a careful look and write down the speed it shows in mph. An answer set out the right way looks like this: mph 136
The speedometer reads mph 48
